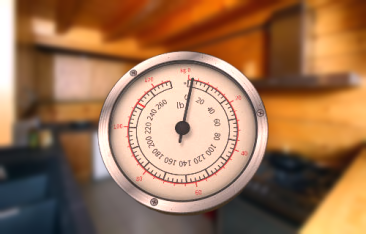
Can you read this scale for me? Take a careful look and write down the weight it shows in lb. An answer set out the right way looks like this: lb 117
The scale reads lb 4
